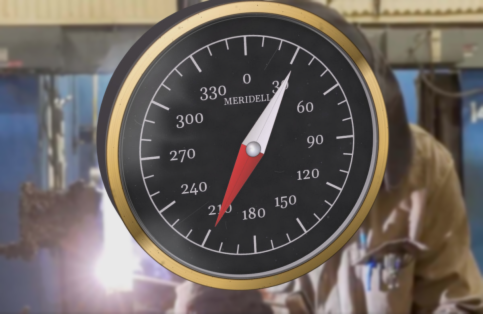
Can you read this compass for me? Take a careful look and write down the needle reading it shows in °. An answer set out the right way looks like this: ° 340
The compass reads ° 210
